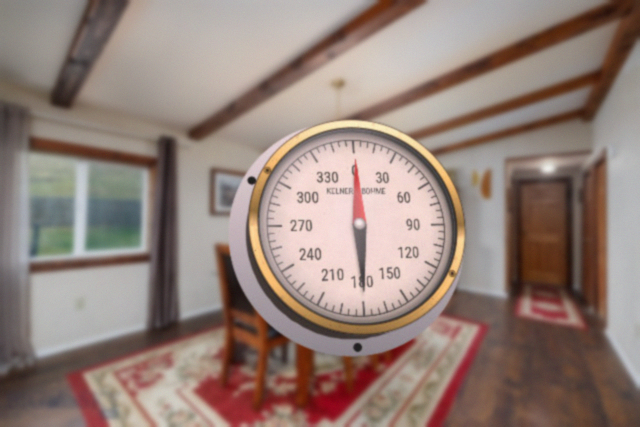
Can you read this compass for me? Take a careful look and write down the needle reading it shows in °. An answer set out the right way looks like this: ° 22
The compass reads ° 0
